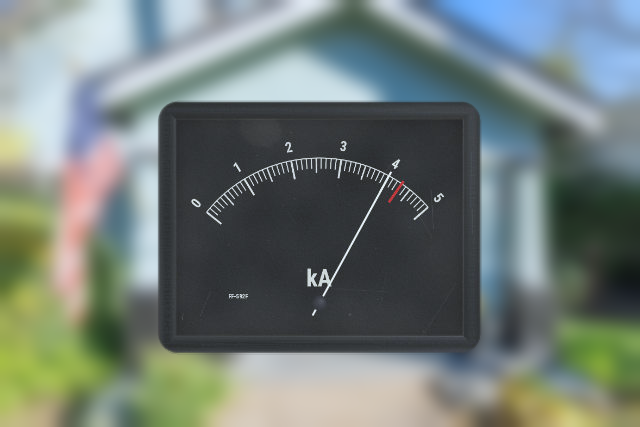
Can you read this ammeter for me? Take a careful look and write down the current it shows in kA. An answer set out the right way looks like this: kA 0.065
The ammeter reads kA 4
